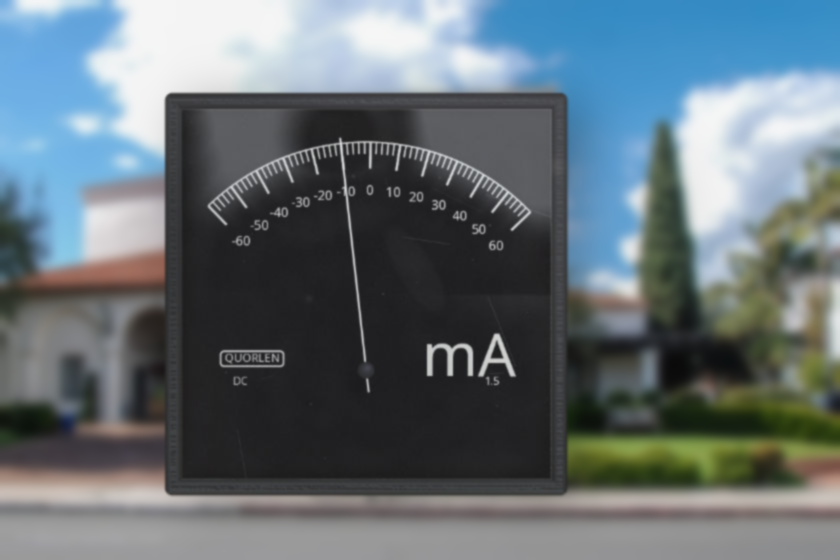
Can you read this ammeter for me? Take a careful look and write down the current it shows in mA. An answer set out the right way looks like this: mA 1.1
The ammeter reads mA -10
